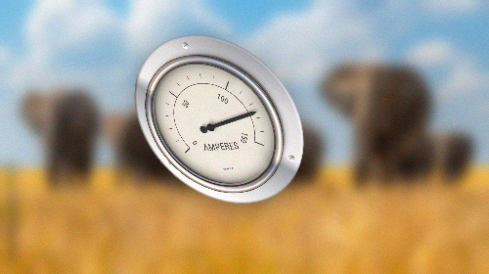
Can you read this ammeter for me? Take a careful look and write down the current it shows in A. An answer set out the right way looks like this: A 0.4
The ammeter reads A 125
